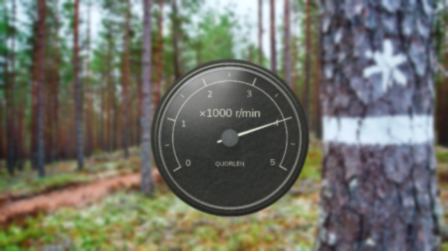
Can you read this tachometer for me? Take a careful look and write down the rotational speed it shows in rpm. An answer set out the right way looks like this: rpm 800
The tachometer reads rpm 4000
